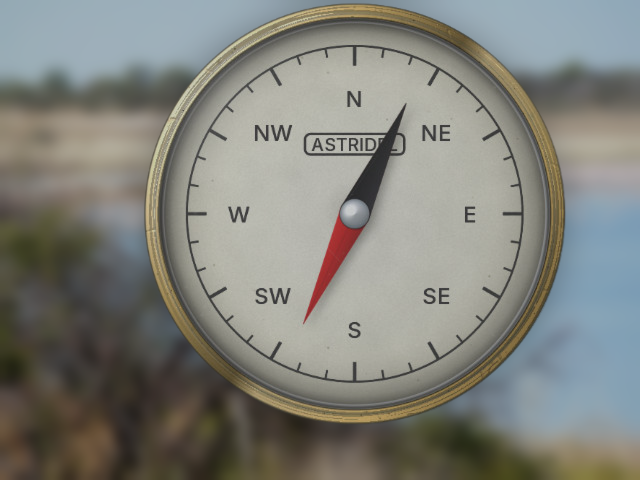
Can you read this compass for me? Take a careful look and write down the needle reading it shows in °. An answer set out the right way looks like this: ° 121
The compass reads ° 205
